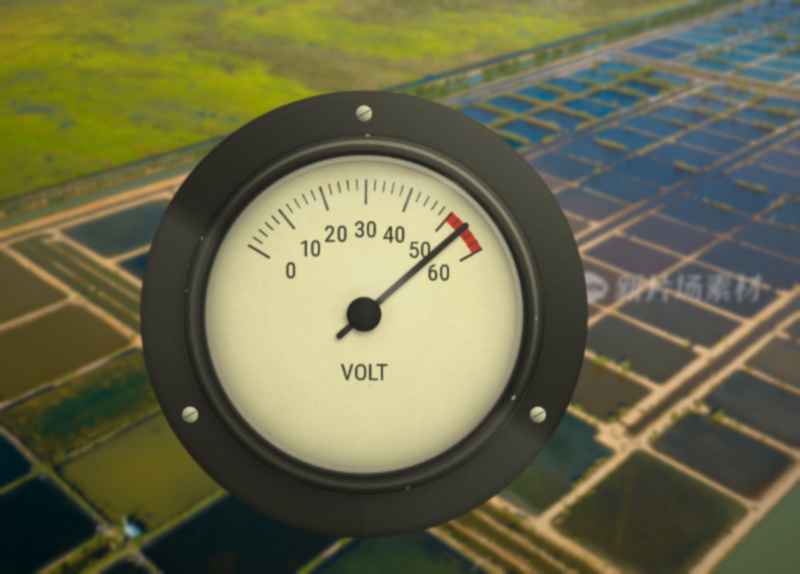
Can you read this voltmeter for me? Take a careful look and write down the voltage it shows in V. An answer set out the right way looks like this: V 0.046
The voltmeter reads V 54
